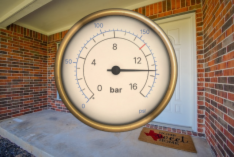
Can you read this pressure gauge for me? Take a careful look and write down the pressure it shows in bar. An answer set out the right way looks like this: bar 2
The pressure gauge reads bar 13.5
